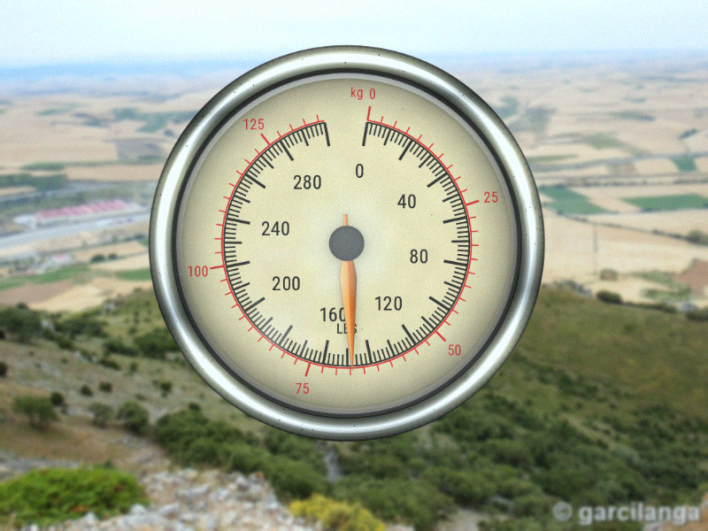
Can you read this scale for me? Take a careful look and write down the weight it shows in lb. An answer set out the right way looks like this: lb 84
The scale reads lb 148
